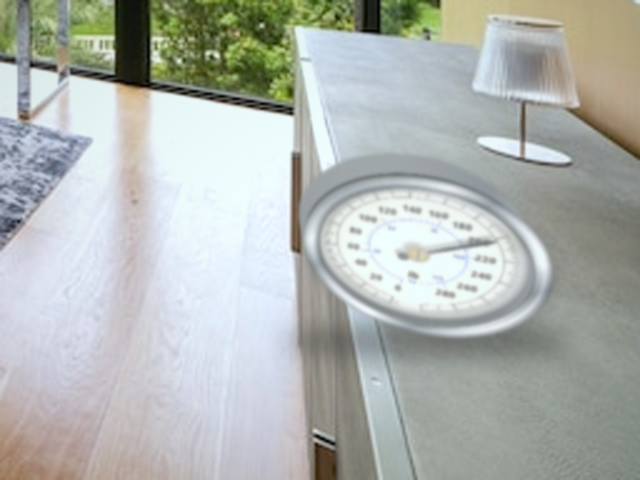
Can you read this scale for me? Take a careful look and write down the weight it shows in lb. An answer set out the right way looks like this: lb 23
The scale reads lb 200
